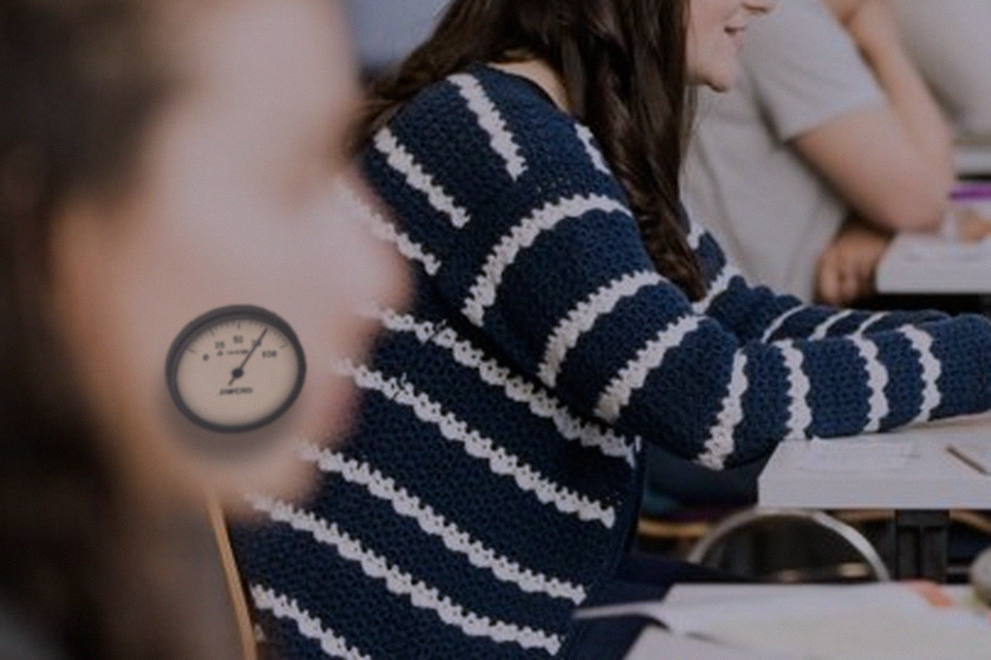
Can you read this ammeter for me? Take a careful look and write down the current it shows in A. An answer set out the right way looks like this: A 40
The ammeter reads A 75
